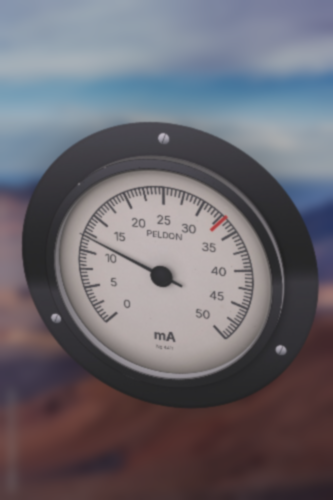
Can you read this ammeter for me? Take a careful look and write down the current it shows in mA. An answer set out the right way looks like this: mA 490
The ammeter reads mA 12.5
